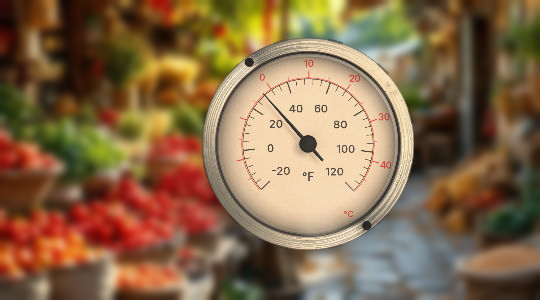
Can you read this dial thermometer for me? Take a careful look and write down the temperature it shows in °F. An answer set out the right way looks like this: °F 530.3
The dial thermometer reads °F 28
